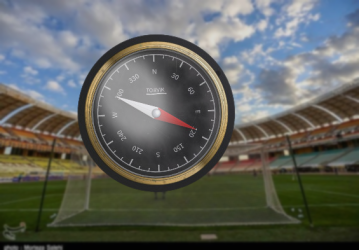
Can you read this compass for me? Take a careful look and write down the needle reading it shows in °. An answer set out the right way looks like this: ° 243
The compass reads ° 115
